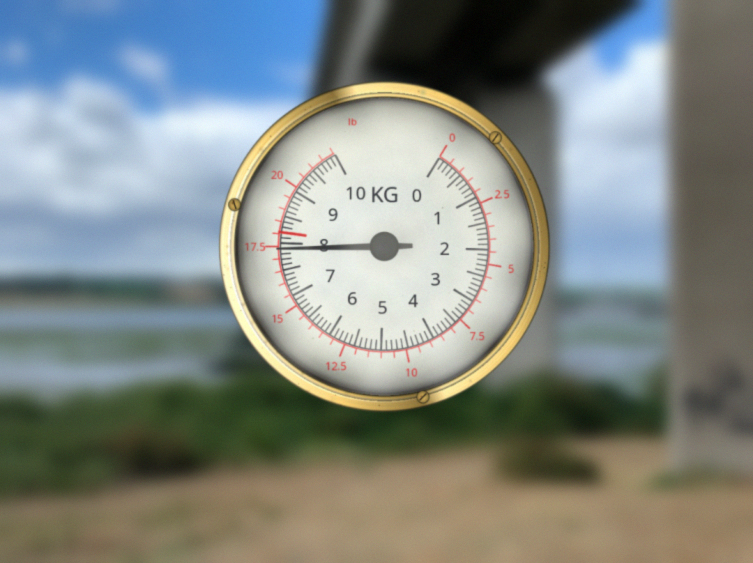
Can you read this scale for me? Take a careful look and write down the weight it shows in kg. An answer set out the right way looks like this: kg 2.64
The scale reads kg 7.9
